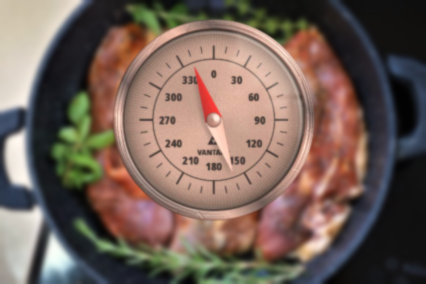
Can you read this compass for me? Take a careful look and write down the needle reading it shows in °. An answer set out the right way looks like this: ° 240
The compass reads ° 340
